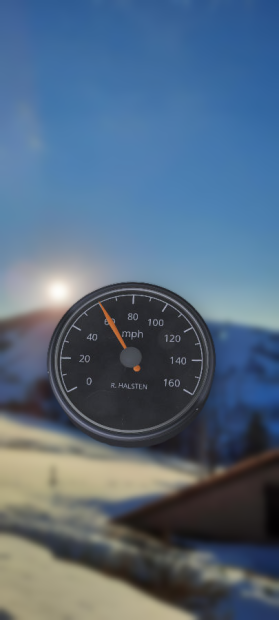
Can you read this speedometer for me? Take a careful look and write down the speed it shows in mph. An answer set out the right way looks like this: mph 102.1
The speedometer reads mph 60
